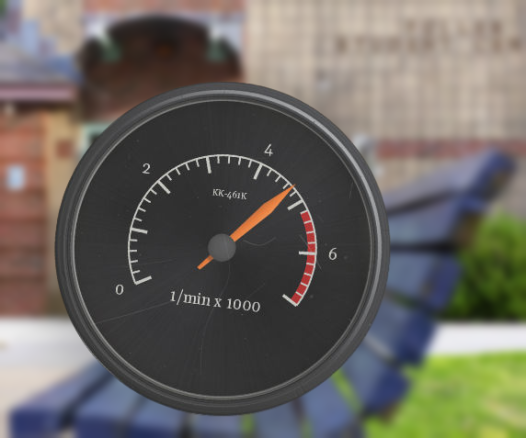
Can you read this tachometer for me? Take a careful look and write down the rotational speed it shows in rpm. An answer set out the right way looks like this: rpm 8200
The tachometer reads rpm 4700
